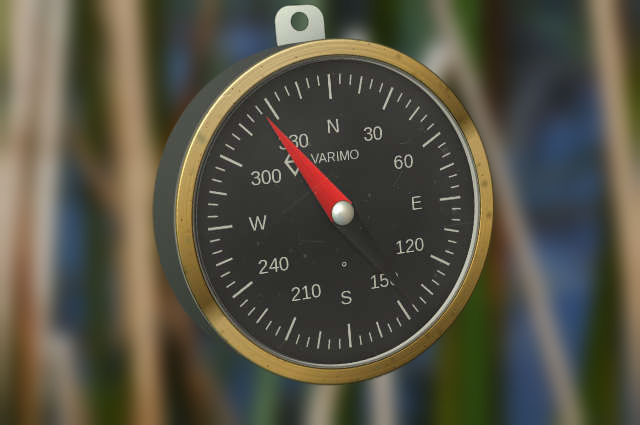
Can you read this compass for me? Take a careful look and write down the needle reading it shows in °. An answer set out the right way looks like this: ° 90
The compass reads ° 325
